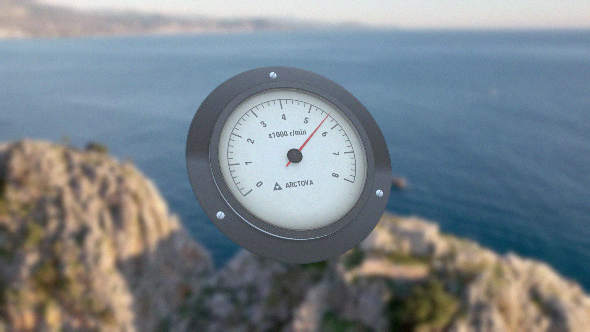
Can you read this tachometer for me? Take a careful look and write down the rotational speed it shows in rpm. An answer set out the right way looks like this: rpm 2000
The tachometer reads rpm 5600
